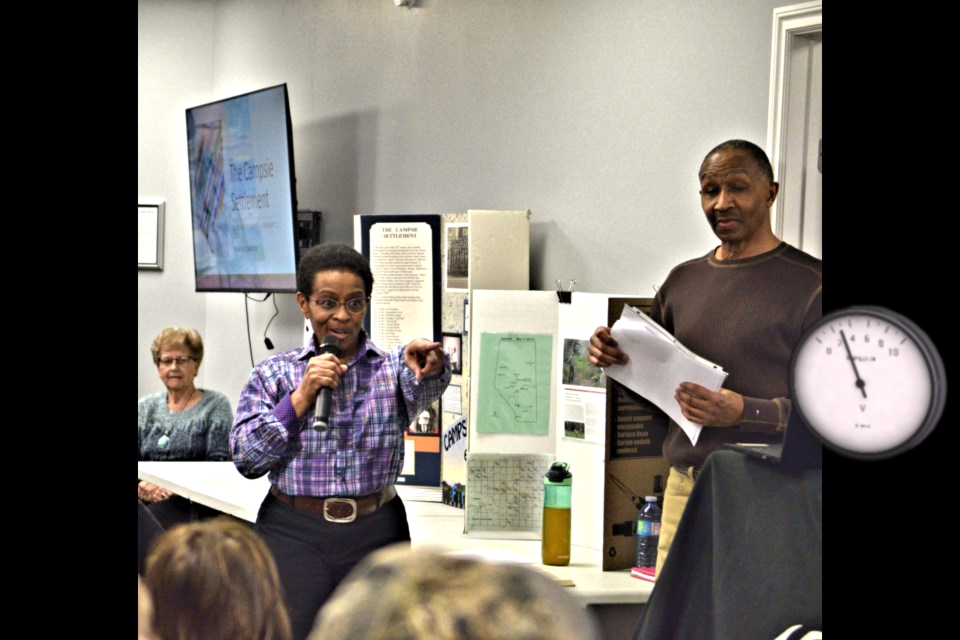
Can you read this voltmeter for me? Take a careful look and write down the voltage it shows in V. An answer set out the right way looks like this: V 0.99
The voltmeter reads V 3
